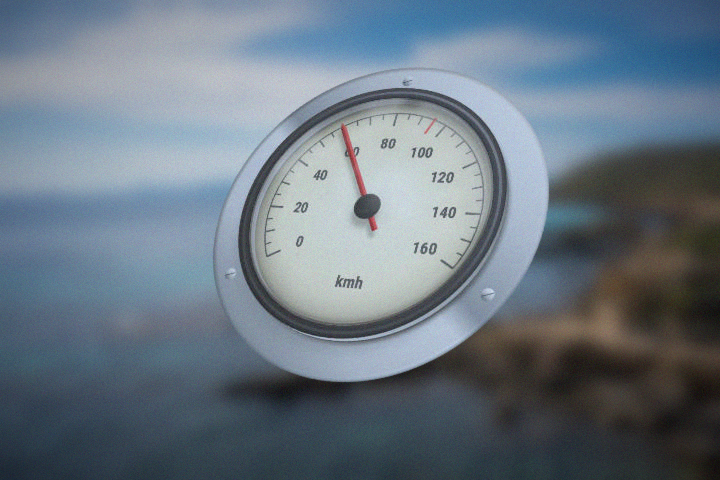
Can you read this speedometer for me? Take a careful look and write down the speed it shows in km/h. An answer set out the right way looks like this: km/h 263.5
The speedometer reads km/h 60
